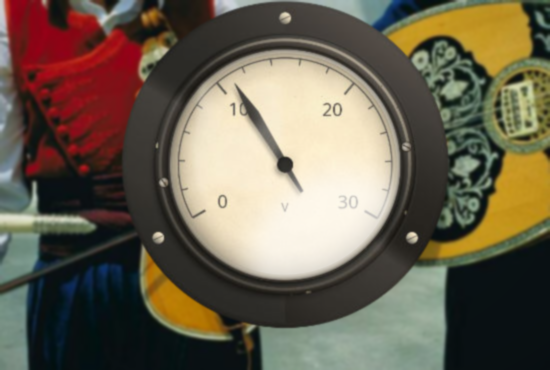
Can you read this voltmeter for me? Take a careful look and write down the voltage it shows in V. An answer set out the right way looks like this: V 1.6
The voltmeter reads V 11
